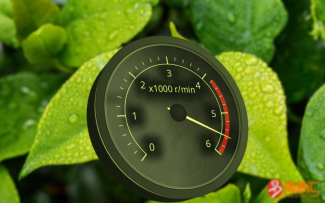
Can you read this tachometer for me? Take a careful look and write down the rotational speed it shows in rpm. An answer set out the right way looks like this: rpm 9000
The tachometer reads rpm 5600
